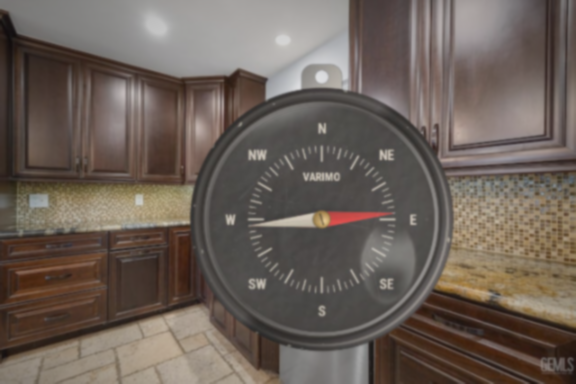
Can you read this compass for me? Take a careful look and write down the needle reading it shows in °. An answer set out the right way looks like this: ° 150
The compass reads ° 85
